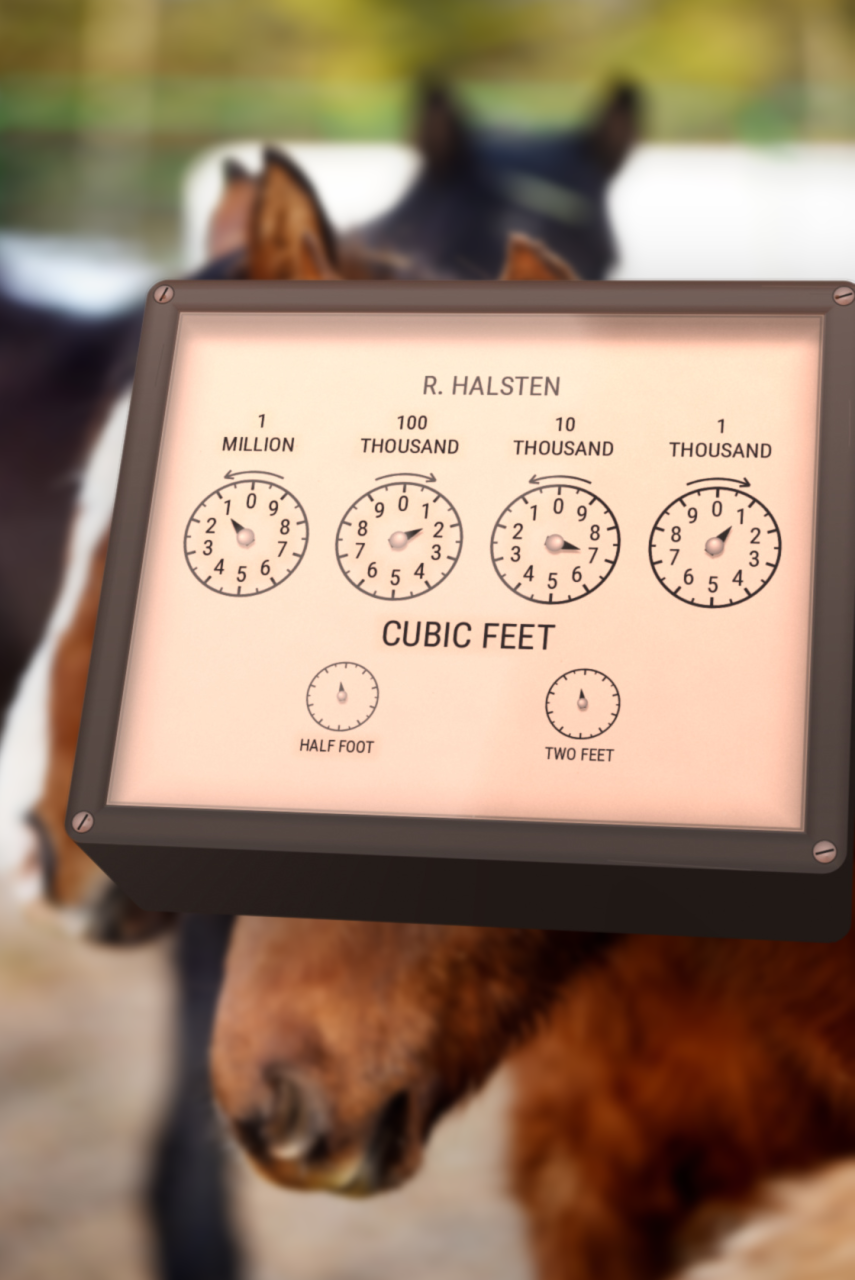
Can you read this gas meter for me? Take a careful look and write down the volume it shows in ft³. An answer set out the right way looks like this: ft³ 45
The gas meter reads ft³ 117100
